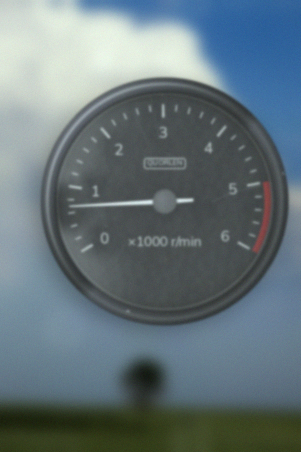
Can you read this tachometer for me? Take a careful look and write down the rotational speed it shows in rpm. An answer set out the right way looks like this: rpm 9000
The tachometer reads rpm 700
